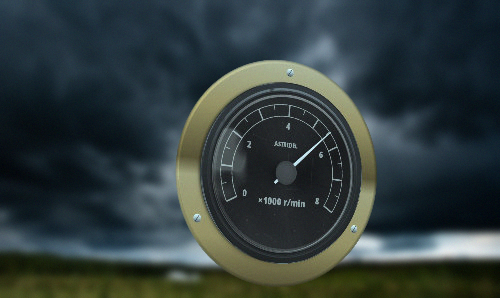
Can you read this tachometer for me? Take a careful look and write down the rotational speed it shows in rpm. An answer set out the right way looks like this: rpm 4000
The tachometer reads rpm 5500
